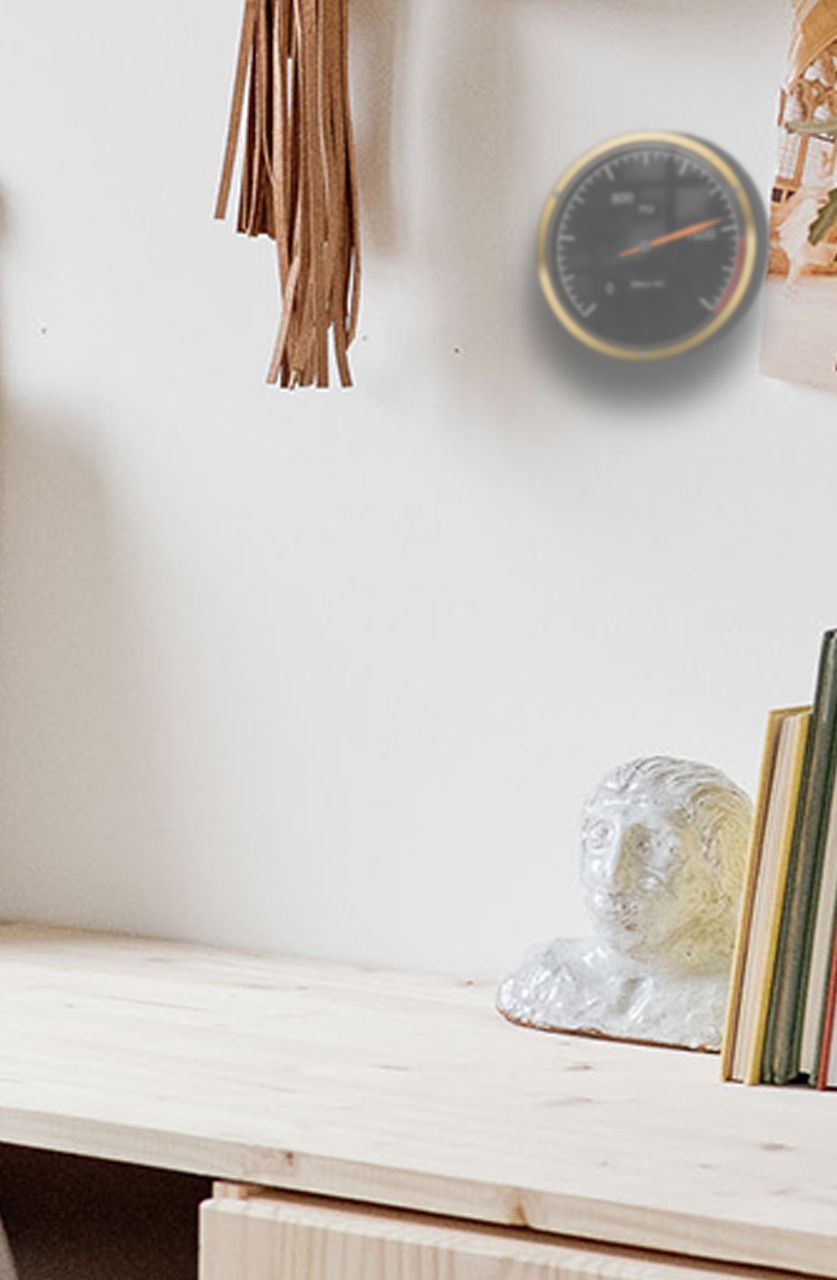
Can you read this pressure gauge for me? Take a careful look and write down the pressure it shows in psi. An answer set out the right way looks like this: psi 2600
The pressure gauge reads psi 1550
